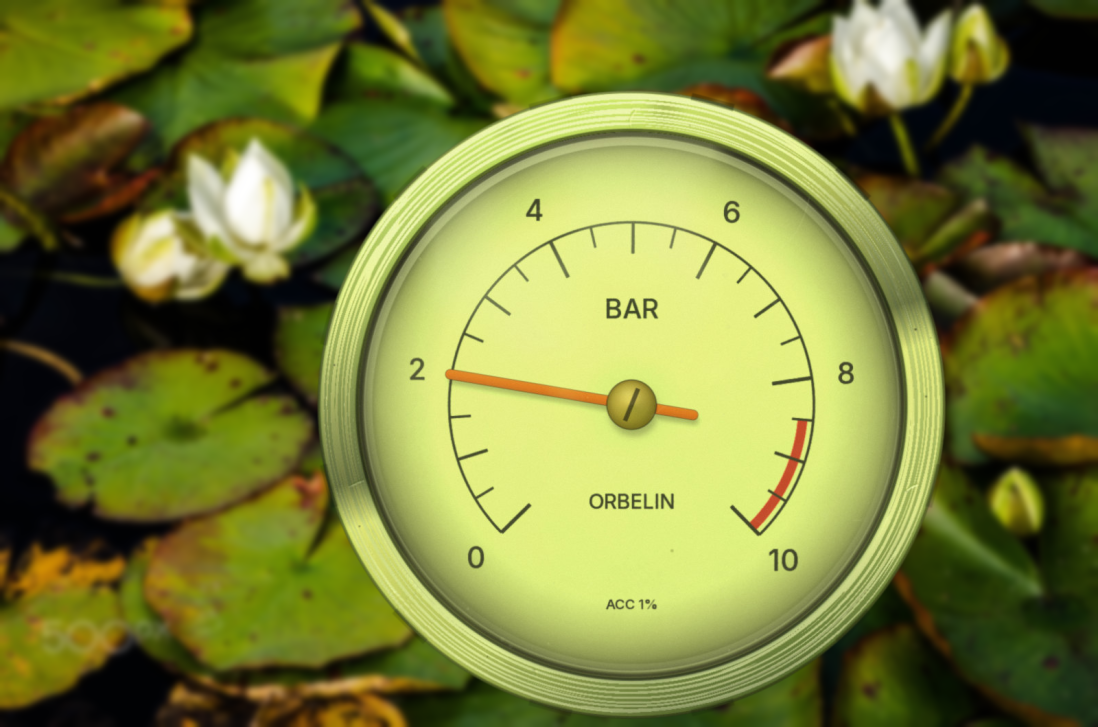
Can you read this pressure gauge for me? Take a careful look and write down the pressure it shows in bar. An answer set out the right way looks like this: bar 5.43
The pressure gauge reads bar 2
